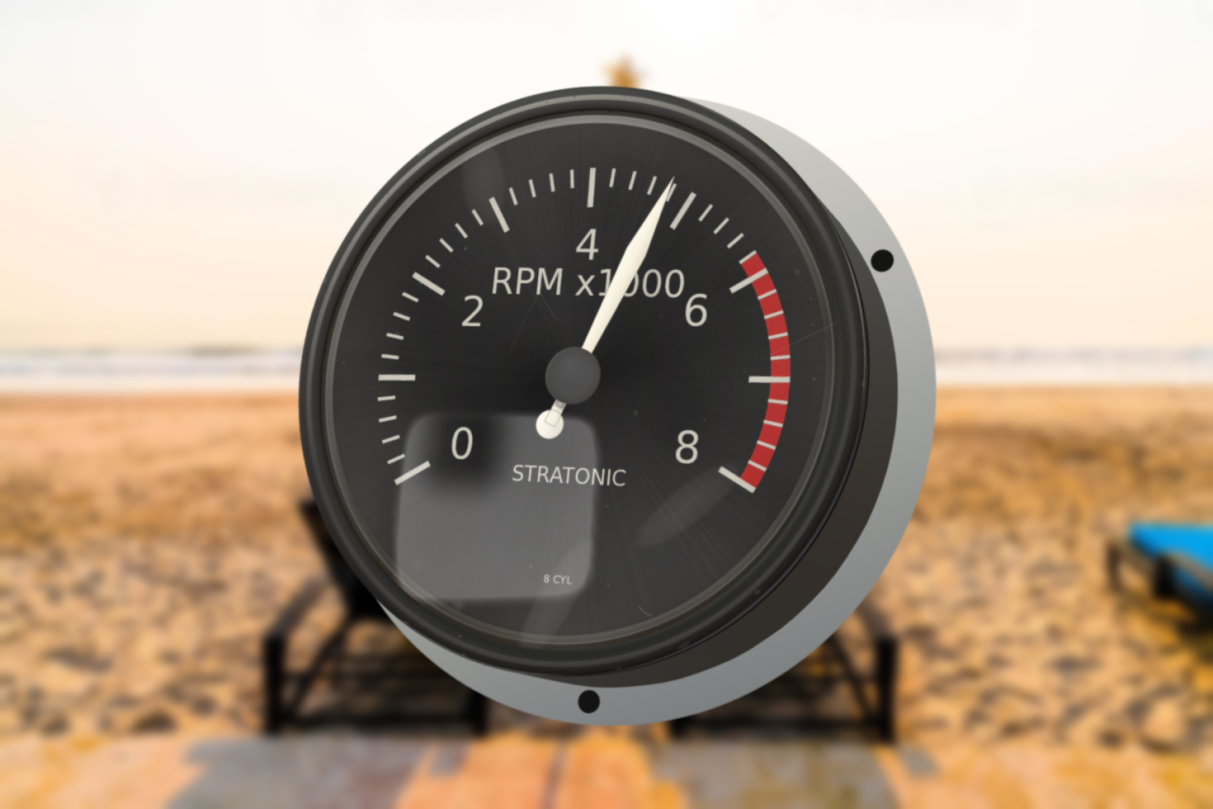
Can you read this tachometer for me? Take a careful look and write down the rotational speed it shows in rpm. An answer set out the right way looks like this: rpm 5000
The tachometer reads rpm 4800
